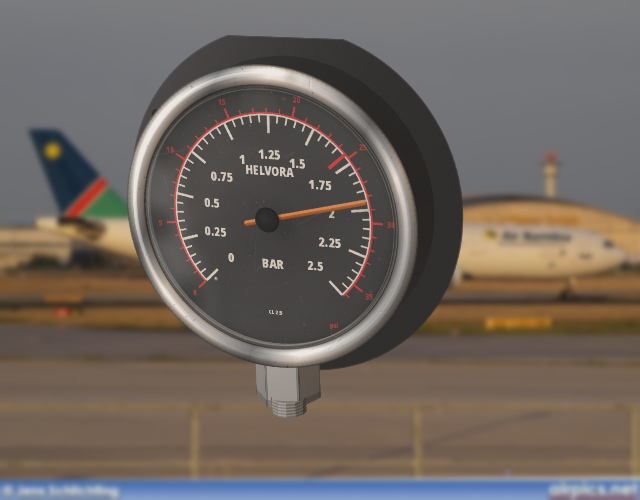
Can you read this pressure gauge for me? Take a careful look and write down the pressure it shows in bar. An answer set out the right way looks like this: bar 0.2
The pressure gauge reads bar 1.95
